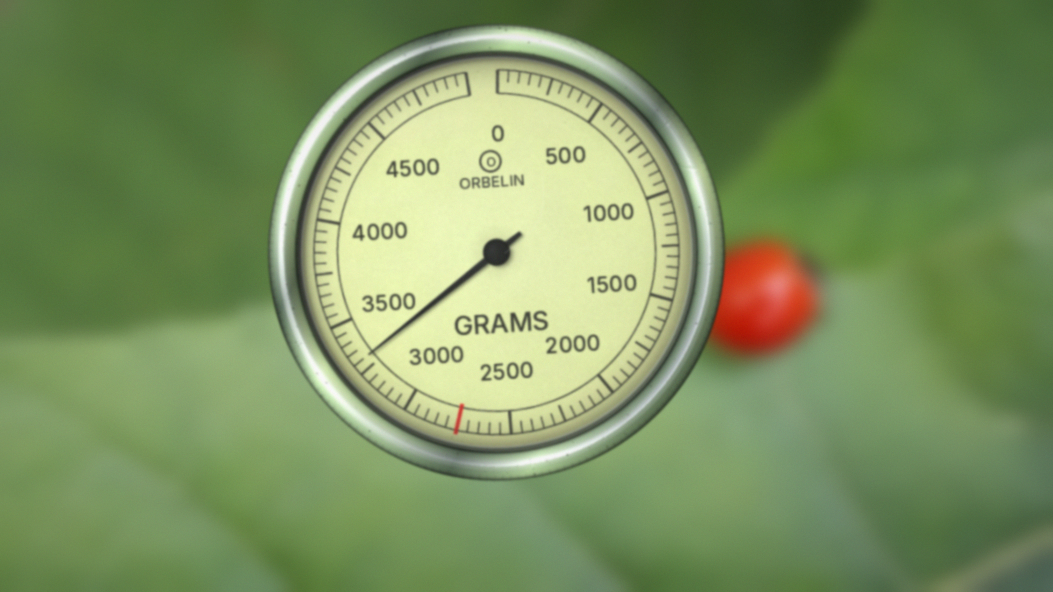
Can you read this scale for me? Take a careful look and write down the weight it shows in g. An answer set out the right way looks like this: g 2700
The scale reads g 3300
